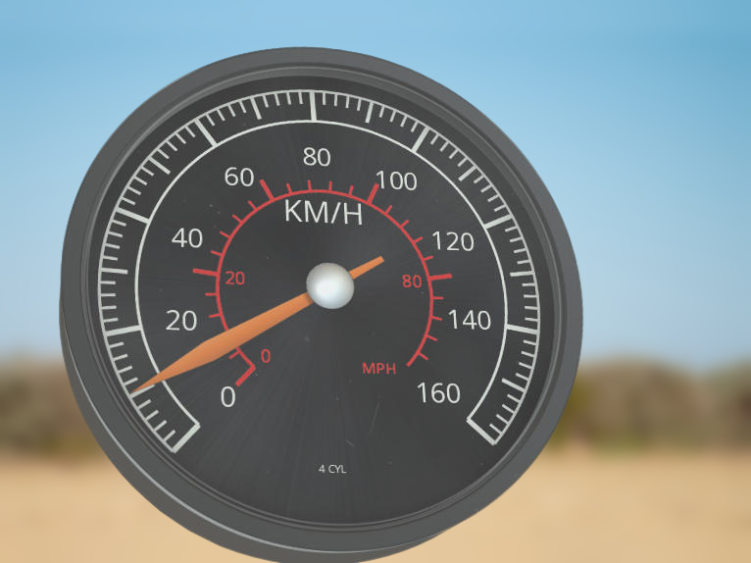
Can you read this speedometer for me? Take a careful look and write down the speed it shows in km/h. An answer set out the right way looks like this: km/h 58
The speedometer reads km/h 10
